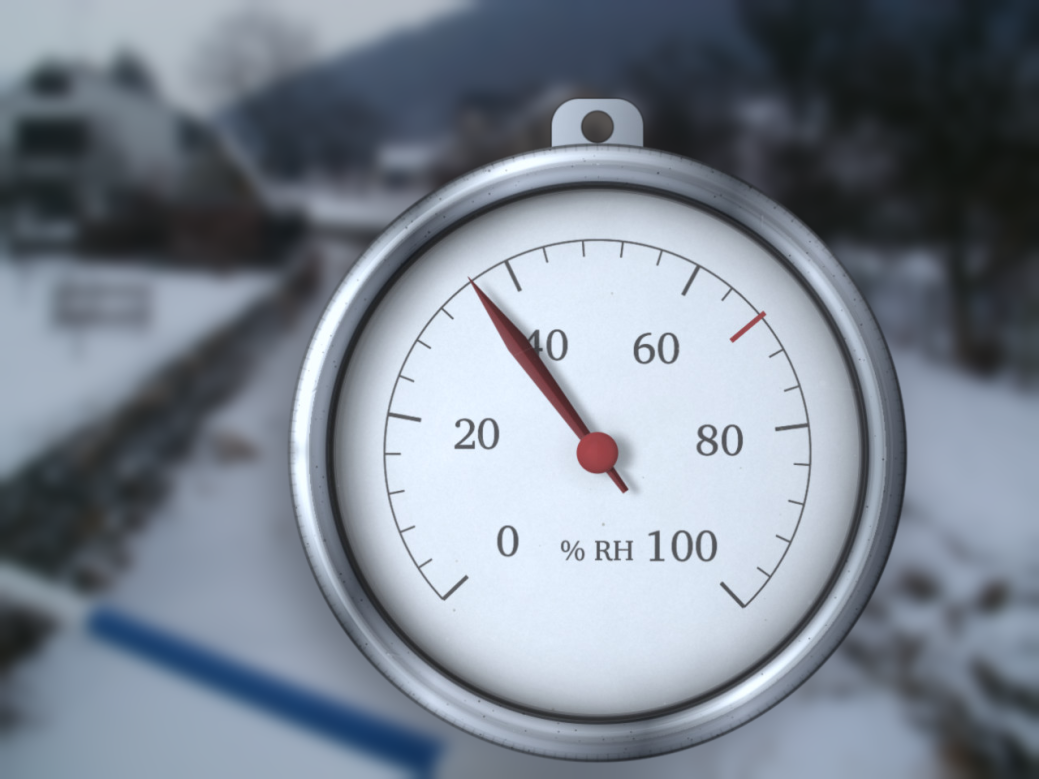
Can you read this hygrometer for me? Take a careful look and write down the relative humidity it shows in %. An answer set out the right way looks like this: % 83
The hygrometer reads % 36
